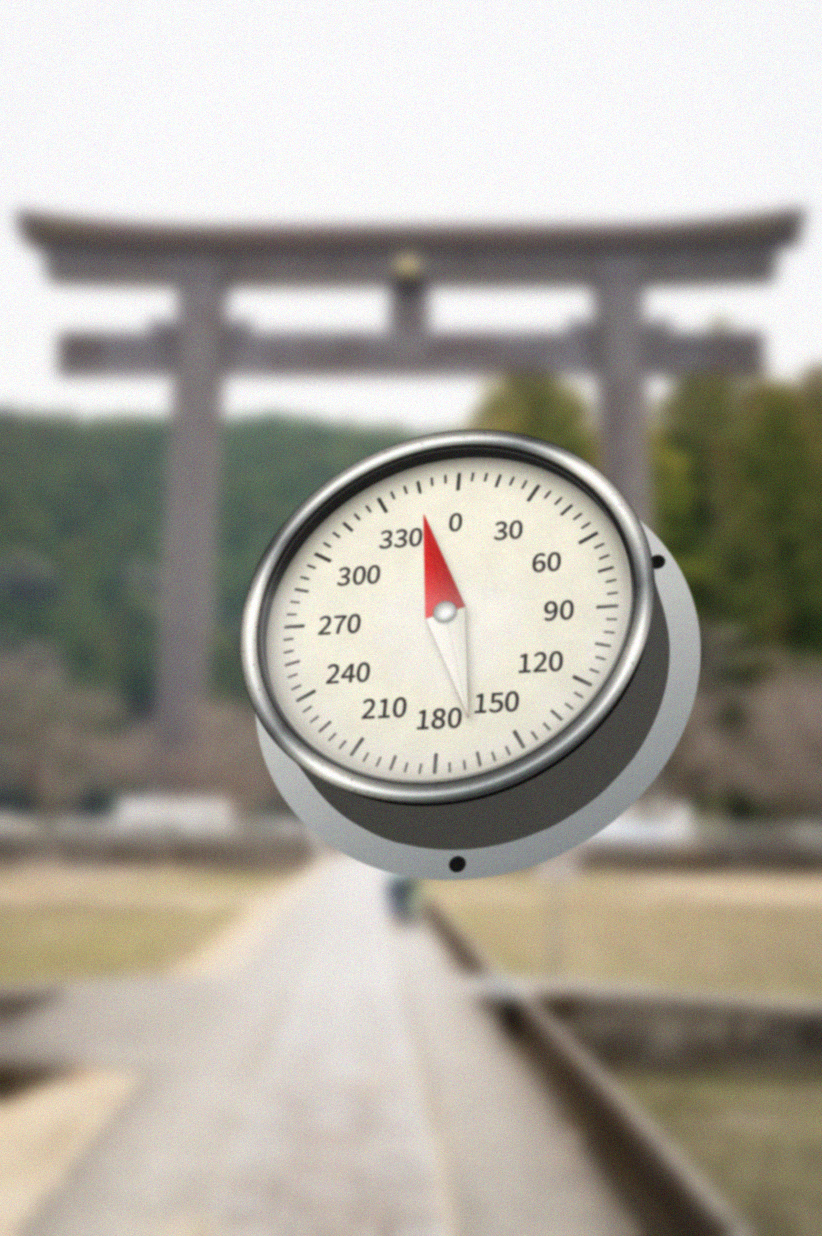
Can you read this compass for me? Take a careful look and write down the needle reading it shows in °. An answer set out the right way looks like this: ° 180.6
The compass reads ° 345
